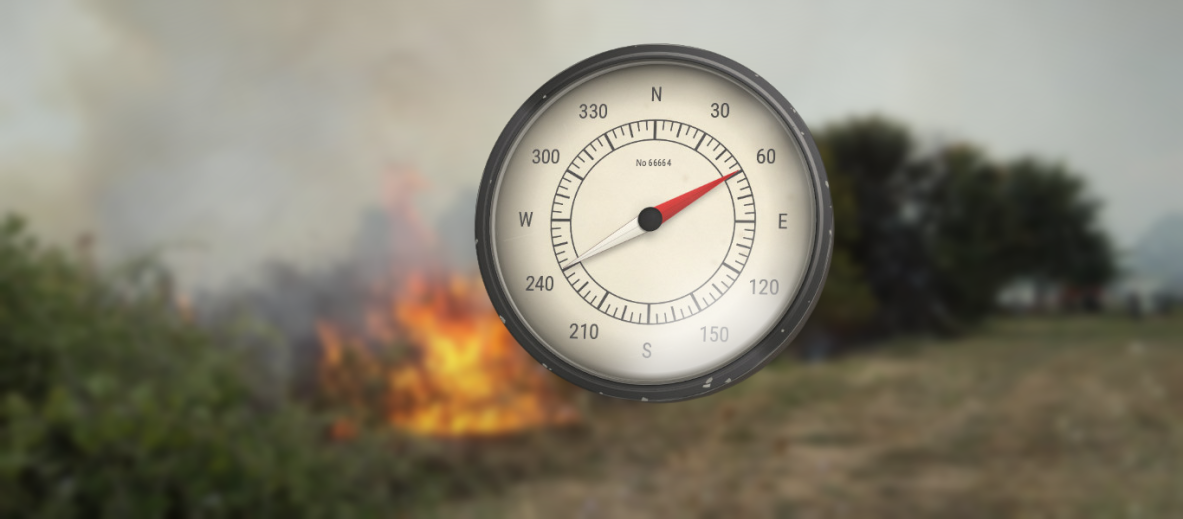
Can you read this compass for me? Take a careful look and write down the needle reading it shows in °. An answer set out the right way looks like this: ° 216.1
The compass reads ° 60
